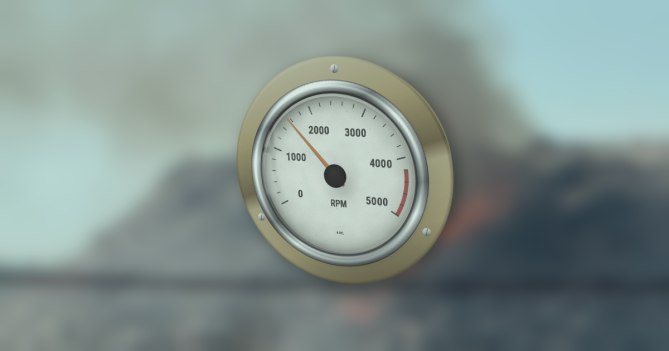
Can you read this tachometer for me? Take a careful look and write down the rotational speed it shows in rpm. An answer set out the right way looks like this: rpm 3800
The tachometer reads rpm 1600
